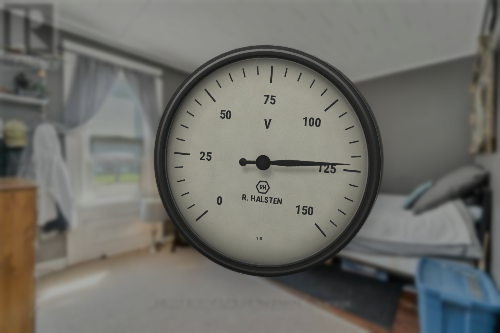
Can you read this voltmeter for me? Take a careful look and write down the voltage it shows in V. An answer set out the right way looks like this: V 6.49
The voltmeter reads V 122.5
